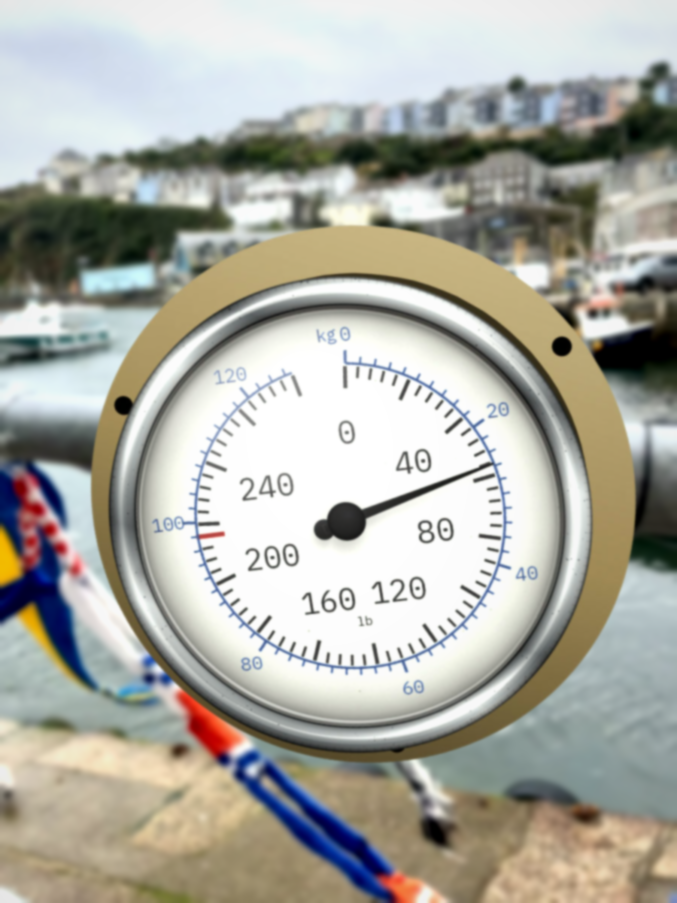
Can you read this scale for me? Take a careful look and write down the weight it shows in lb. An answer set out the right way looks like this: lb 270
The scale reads lb 56
